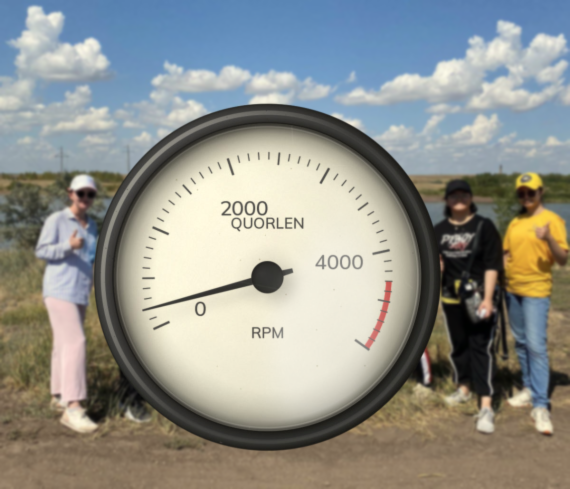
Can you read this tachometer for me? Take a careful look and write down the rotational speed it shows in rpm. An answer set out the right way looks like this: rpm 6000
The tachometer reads rpm 200
